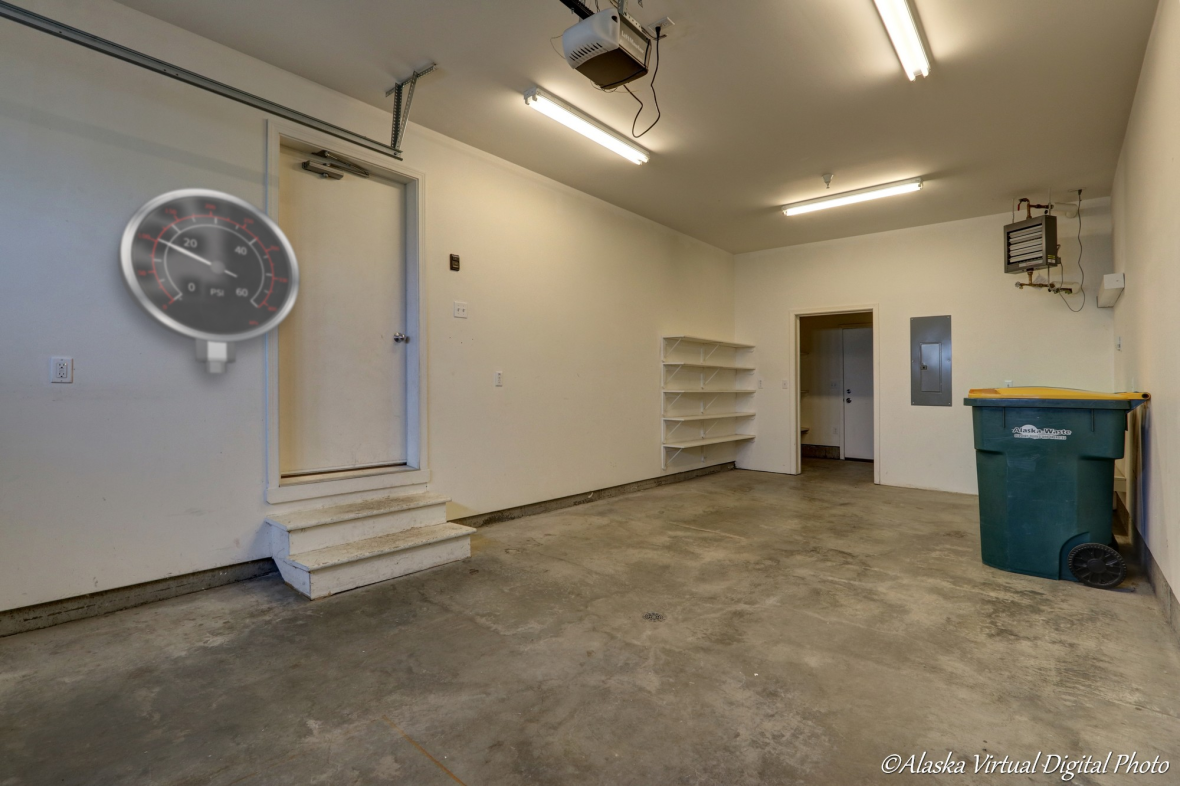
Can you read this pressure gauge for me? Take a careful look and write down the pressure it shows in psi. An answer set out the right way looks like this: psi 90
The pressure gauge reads psi 15
